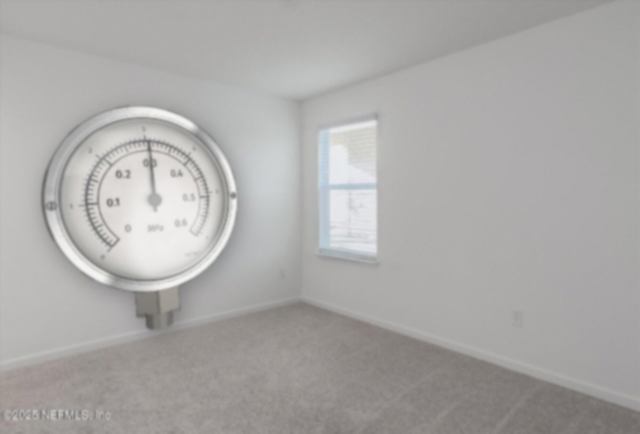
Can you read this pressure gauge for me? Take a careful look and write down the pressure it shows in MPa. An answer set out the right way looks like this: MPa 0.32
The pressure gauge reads MPa 0.3
